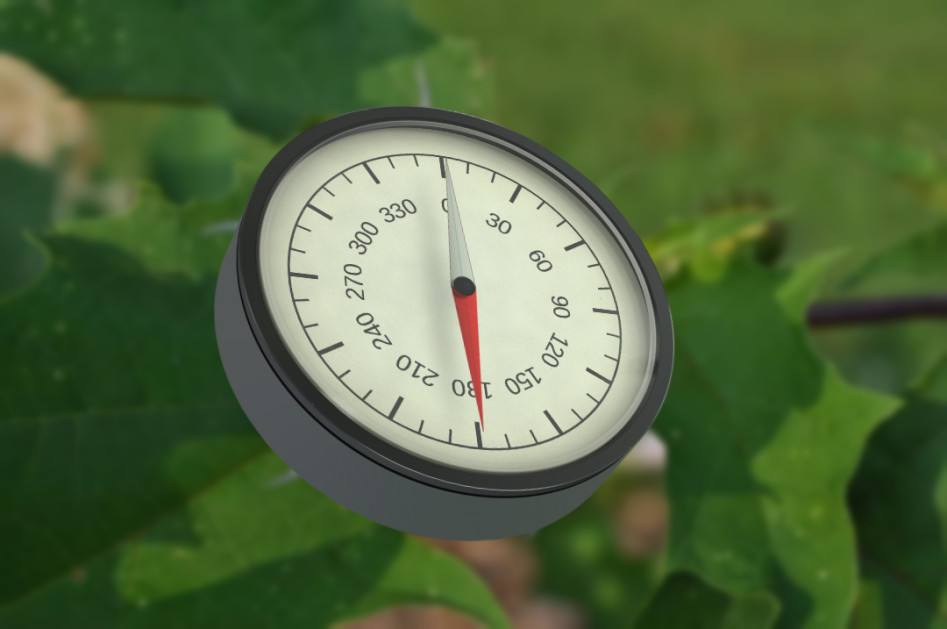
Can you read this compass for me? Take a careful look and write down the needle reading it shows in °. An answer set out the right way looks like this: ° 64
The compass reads ° 180
